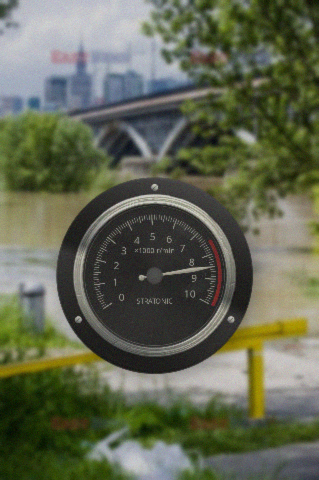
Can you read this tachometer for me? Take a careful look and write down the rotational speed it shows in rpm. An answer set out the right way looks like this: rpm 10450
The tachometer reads rpm 8500
